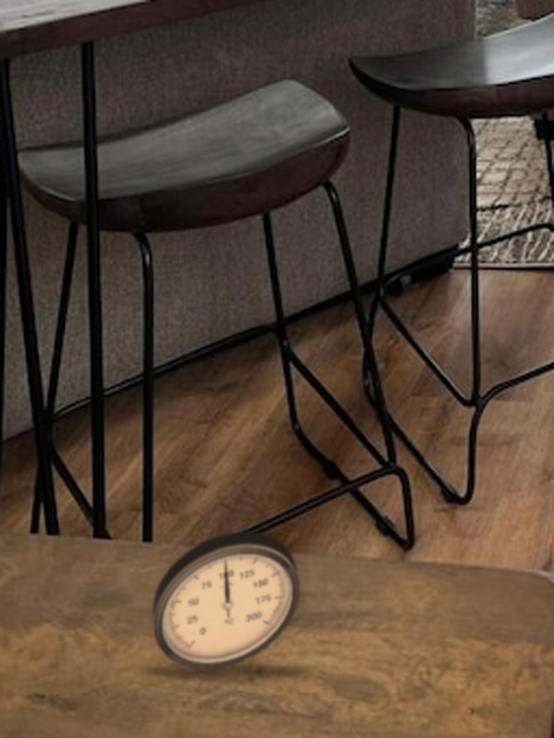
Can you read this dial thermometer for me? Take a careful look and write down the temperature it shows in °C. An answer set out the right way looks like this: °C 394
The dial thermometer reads °C 100
